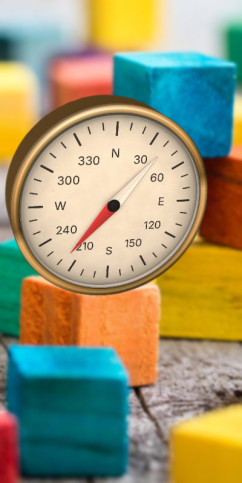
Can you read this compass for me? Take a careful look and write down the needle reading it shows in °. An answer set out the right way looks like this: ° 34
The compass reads ° 220
